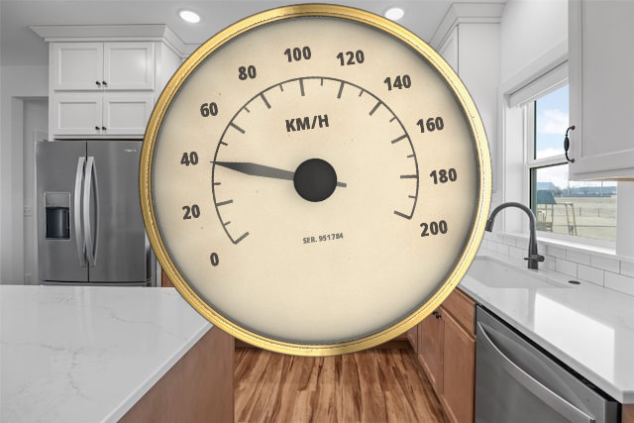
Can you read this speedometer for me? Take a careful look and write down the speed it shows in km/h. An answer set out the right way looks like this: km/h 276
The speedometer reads km/h 40
